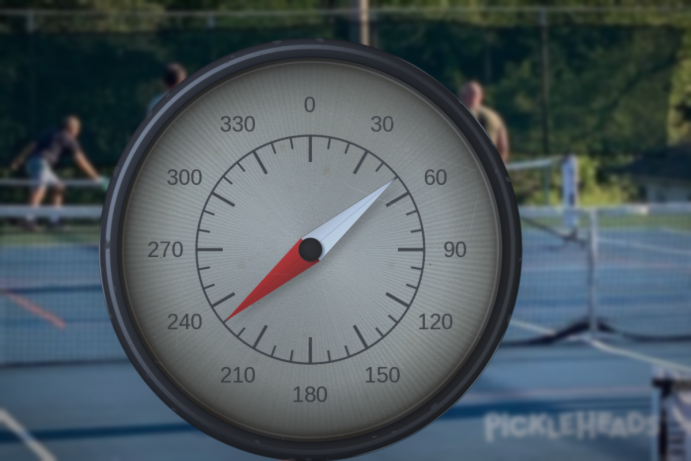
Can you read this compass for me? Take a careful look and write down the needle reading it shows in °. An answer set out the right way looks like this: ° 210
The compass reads ° 230
